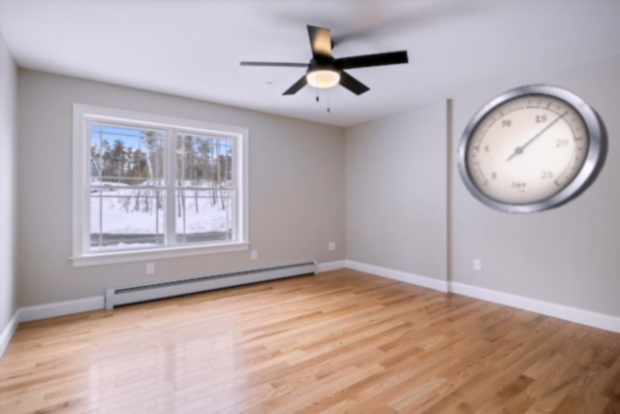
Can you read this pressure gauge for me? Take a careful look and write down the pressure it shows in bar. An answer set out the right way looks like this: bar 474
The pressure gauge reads bar 17
